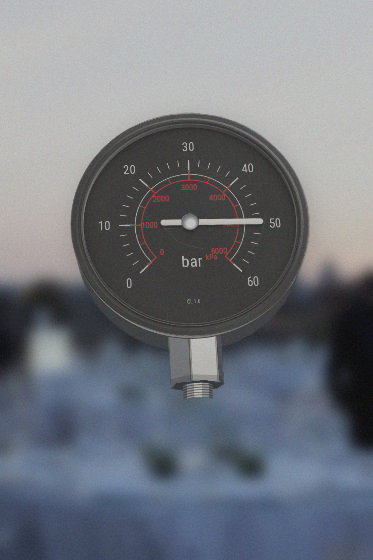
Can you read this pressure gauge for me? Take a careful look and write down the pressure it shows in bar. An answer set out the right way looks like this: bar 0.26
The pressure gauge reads bar 50
